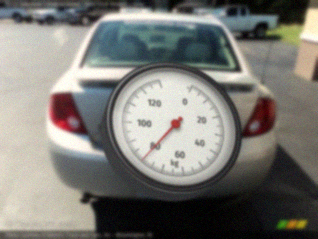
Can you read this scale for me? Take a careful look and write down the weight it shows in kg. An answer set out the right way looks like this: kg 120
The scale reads kg 80
